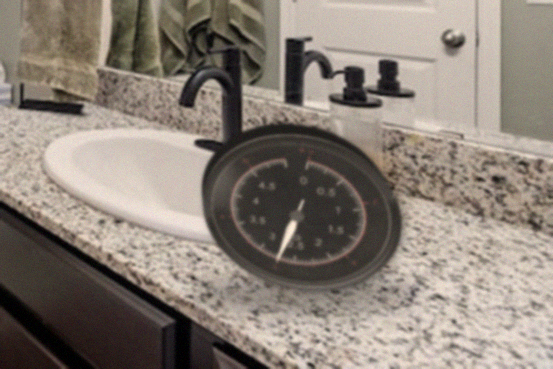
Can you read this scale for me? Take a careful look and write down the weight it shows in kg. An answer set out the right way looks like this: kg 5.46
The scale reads kg 2.75
